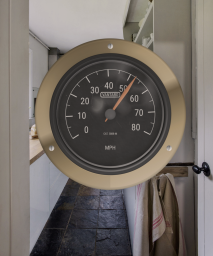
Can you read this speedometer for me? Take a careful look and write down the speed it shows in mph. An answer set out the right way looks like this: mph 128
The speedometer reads mph 52.5
